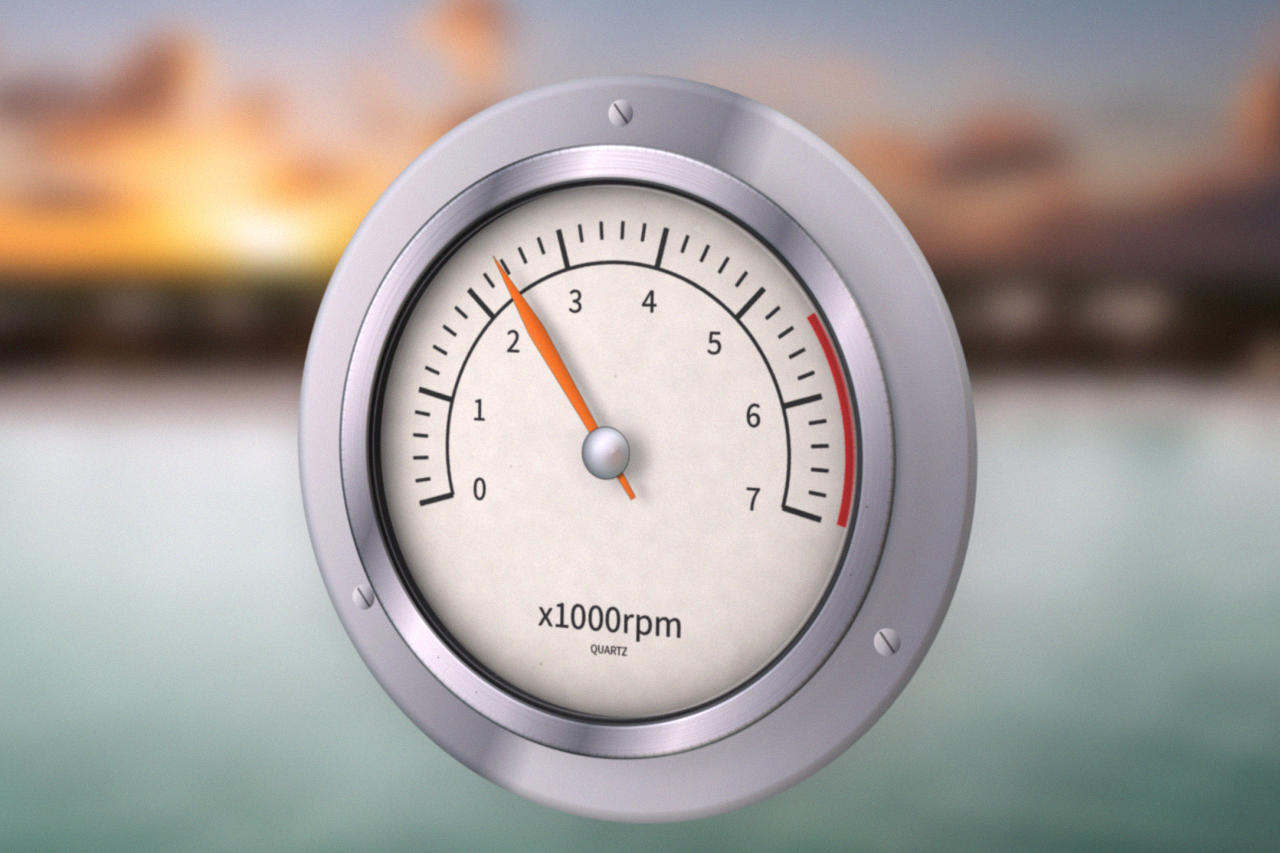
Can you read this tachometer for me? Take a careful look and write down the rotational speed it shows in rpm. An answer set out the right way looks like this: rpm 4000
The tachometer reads rpm 2400
